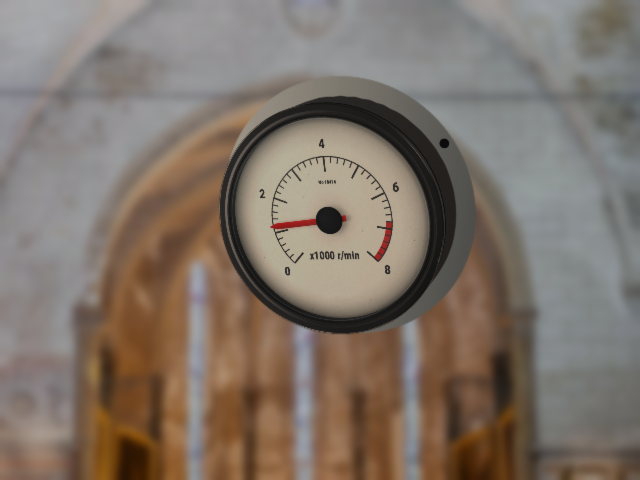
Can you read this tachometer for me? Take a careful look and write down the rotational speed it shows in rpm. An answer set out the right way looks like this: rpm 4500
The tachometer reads rpm 1200
